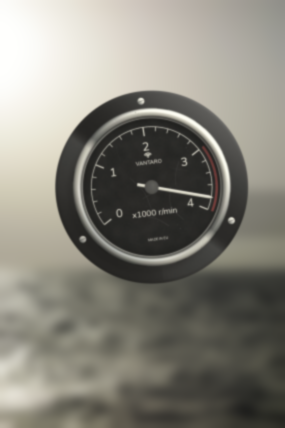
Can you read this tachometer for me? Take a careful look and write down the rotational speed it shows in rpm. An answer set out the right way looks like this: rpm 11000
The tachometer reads rpm 3800
